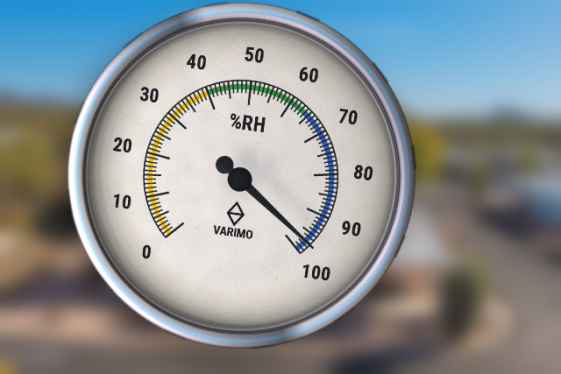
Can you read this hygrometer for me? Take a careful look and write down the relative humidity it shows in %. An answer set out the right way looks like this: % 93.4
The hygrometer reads % 97
